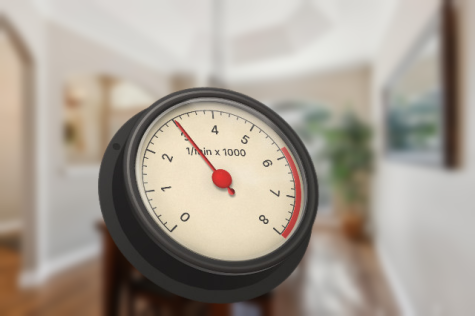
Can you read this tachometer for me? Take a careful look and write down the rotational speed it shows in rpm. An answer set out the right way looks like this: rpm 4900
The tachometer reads rpm 3000
